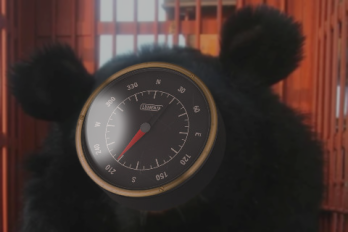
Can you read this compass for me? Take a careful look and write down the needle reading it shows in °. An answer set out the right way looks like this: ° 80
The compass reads ° 210
